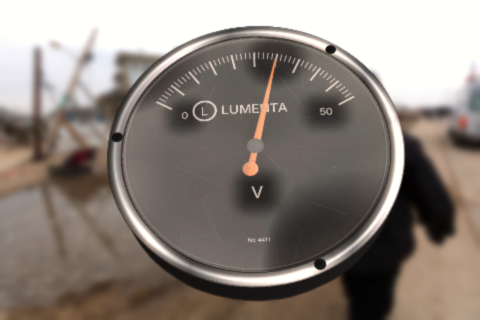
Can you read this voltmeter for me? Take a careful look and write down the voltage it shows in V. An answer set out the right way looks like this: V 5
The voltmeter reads V 30
